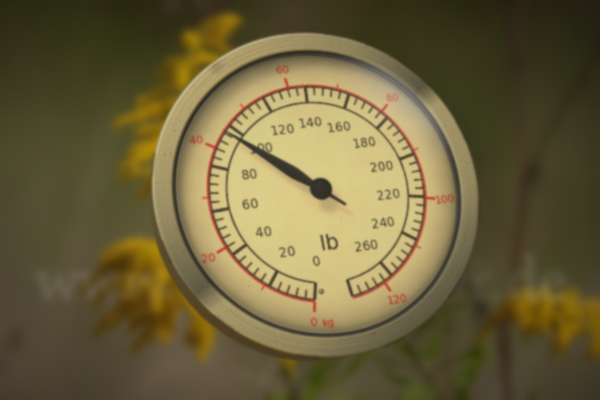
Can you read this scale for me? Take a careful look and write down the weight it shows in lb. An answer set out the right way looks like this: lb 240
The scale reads lb 96
